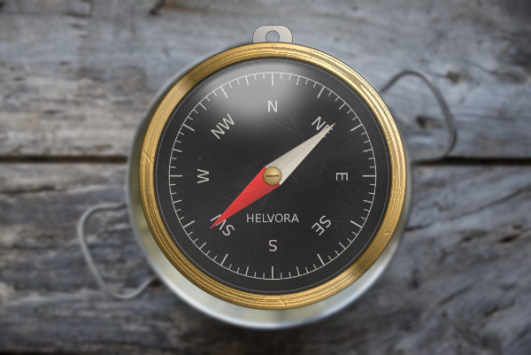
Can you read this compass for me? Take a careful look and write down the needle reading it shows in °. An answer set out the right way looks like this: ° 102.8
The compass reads ° 230
